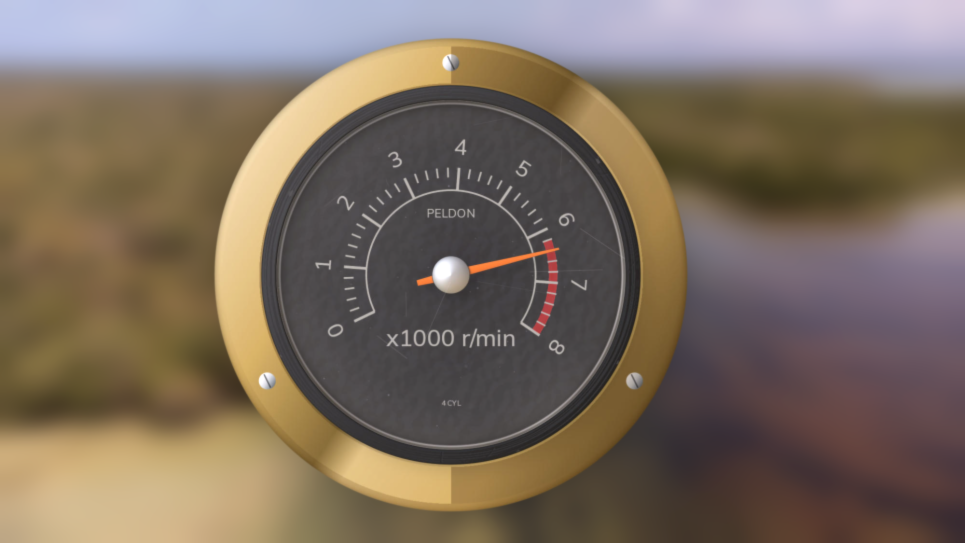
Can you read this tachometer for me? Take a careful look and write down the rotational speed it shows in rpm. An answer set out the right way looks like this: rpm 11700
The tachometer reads rpm 6400
